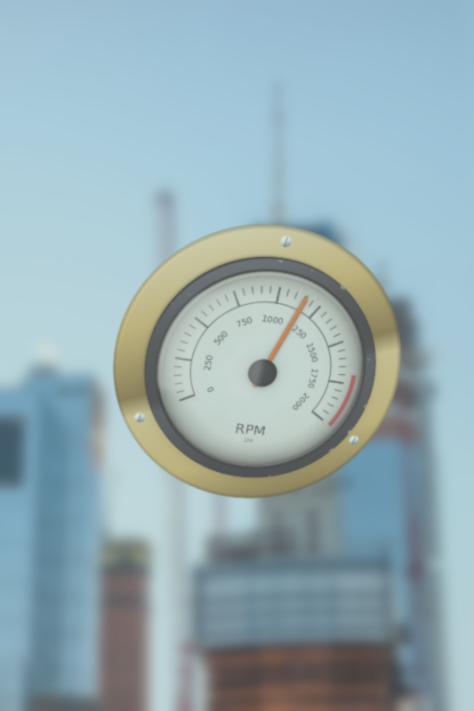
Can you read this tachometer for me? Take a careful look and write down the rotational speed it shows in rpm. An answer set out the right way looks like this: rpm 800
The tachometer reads rpm 1150
